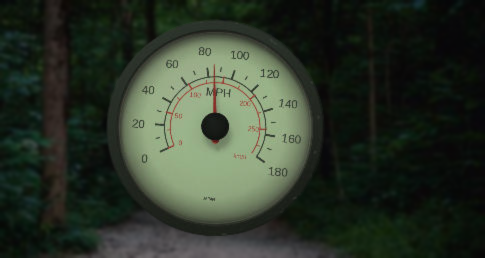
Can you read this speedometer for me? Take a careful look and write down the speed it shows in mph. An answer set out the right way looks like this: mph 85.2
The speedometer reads mph 85
